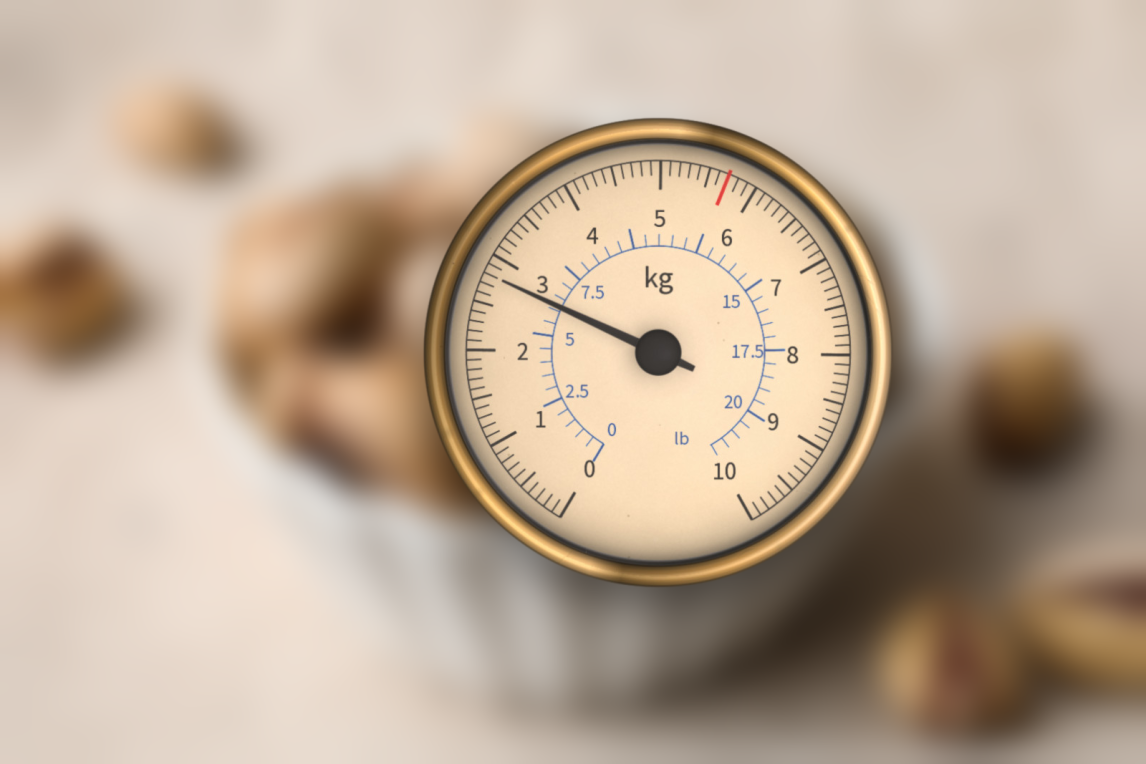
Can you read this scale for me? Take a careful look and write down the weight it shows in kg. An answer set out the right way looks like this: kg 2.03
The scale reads kg 2.8
